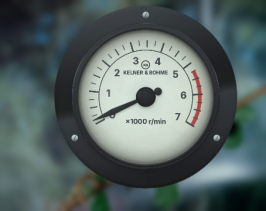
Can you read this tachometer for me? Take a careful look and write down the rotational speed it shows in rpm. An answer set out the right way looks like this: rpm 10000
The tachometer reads rpm 125
